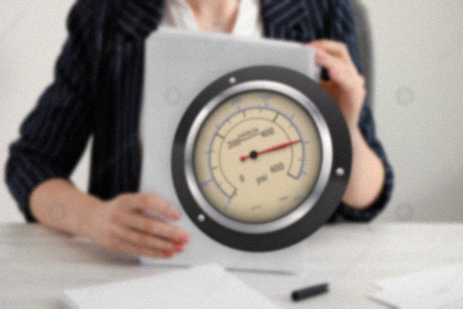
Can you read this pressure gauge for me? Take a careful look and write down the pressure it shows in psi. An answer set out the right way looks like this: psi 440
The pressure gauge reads psi 500
